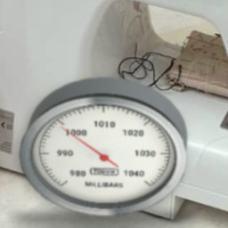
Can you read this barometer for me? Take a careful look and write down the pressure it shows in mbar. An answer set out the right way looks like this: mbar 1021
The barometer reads mbar 1000
